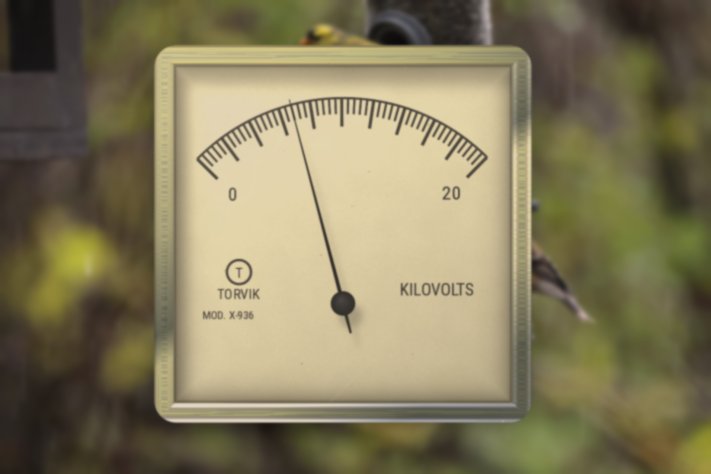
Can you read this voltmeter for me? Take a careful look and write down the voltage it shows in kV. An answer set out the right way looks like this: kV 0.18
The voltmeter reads kV 6.8
